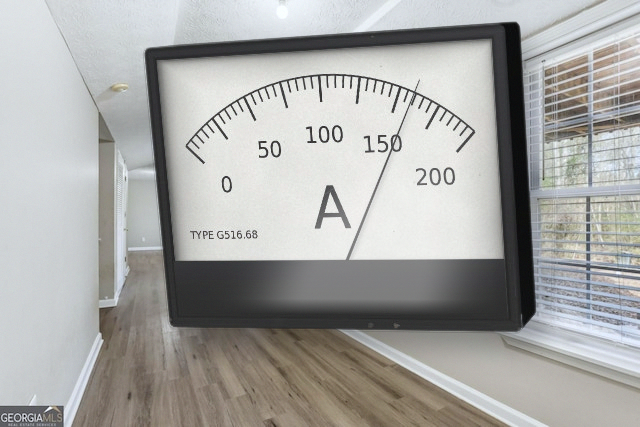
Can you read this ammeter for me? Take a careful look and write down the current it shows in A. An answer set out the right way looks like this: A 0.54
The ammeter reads A 160
